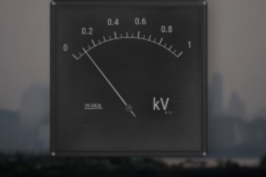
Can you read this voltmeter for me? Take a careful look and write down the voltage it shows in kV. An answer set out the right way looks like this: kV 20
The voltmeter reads kV 0.1
